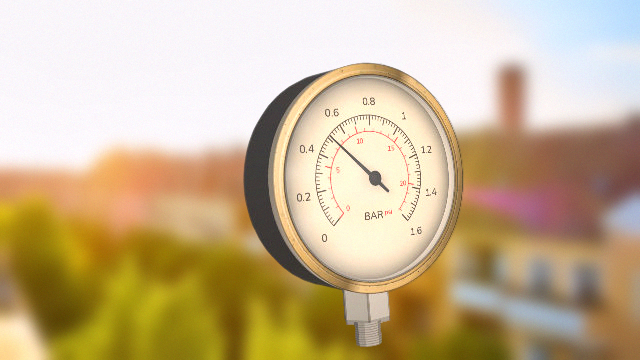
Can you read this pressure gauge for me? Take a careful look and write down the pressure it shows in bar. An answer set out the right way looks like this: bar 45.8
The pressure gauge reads bar 0.5
